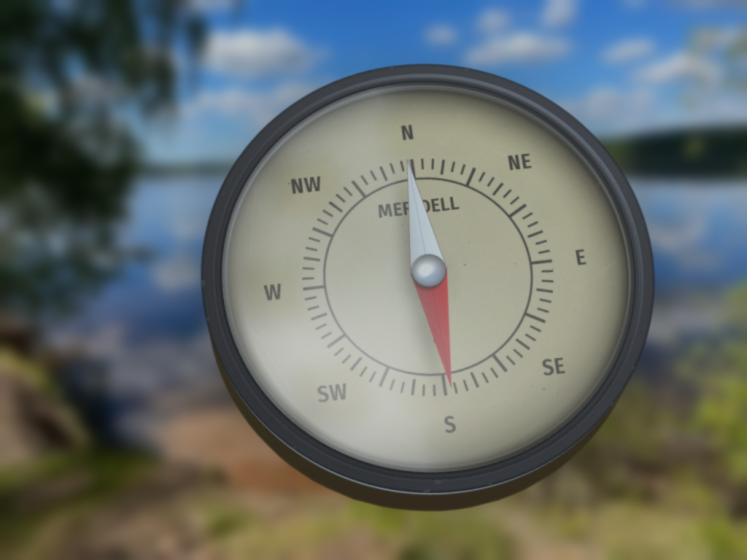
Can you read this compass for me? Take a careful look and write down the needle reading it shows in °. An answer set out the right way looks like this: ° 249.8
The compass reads ° 177.5
